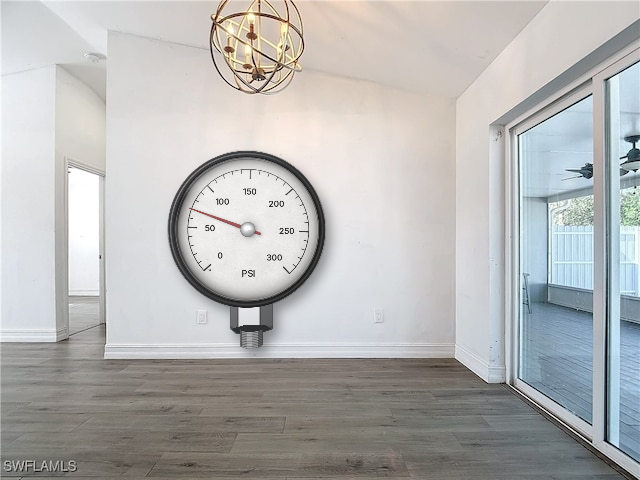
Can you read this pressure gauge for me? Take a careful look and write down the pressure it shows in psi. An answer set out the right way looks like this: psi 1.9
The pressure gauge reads psi 70
